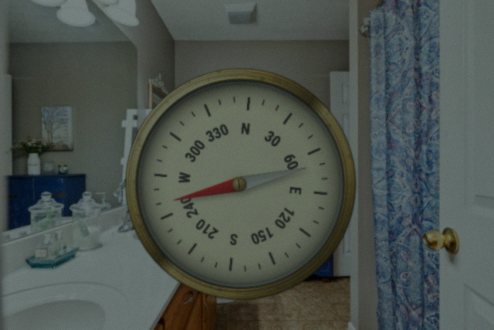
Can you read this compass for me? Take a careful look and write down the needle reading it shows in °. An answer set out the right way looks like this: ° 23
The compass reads ° 250
